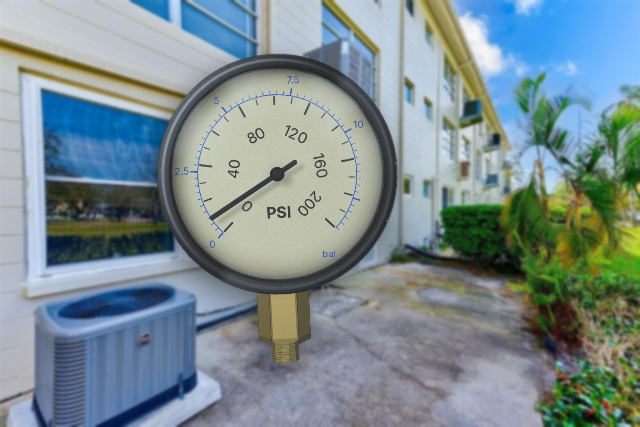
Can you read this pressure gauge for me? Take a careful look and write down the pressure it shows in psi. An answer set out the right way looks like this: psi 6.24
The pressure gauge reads psi 10
